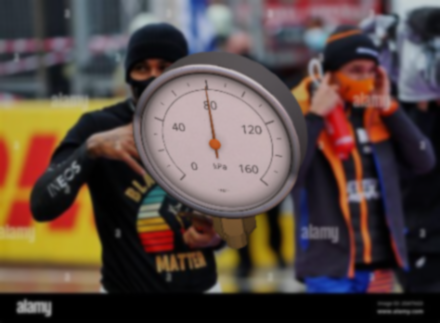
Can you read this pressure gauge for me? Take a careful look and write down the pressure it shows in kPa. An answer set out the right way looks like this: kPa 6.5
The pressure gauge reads kPa 80
